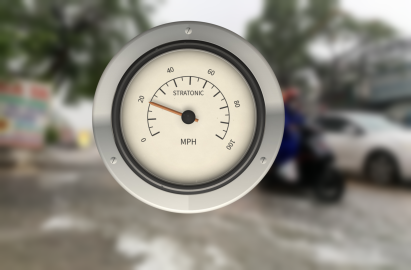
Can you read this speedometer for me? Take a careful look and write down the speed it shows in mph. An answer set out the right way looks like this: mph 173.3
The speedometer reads mph 20
